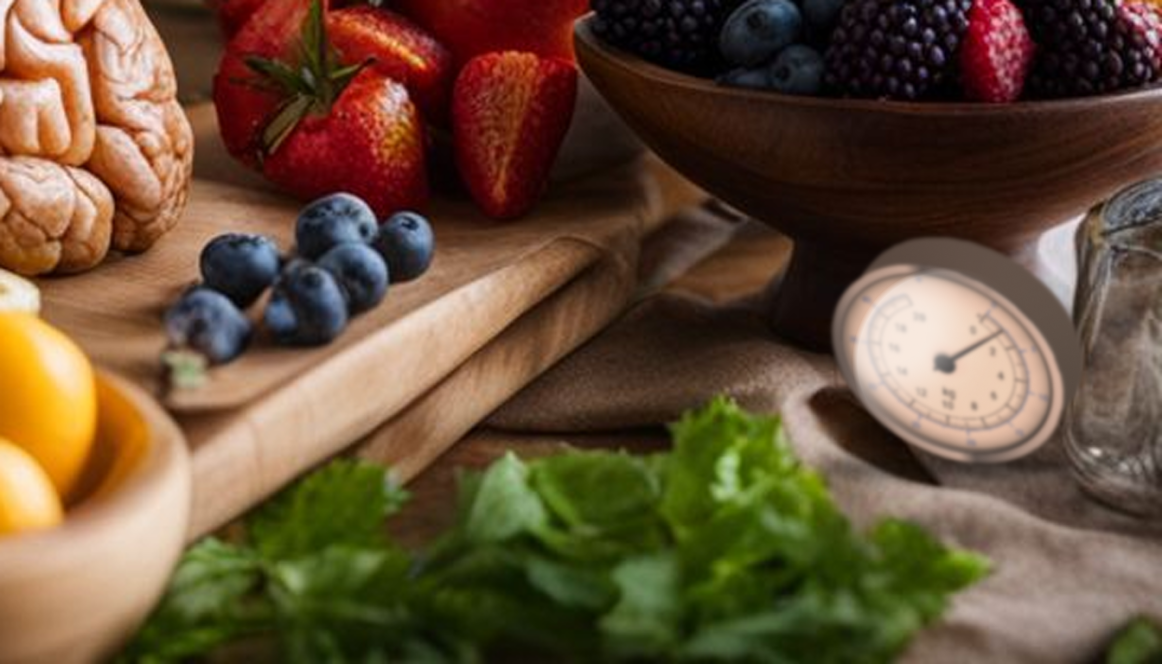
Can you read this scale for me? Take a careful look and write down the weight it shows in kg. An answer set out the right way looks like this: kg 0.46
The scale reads kg 1
